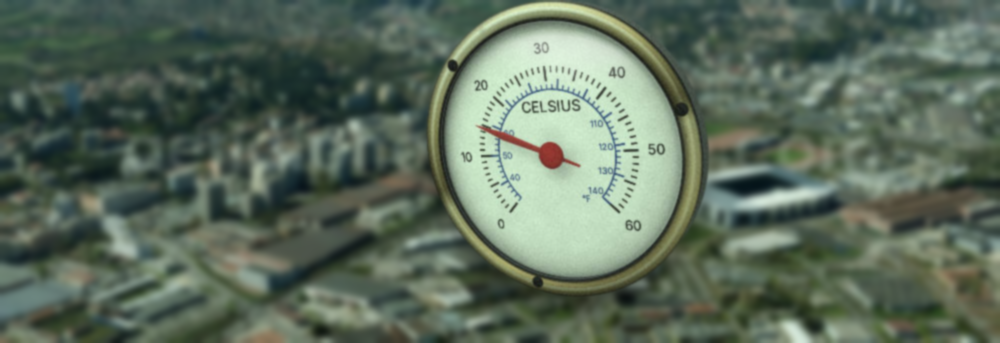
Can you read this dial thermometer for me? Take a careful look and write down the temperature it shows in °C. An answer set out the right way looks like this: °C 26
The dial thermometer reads °C 15
